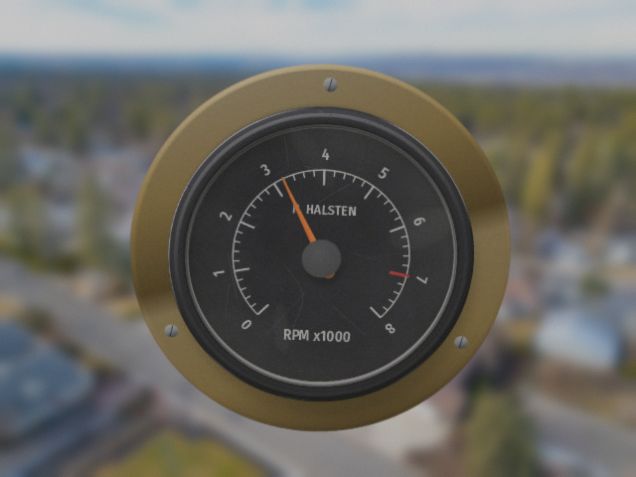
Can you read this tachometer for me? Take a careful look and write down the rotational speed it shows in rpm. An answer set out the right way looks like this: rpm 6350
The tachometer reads rpm 3200
